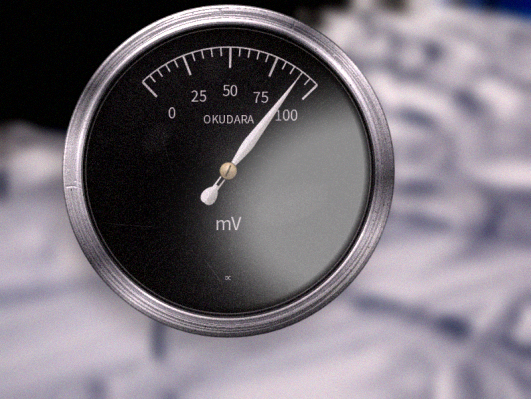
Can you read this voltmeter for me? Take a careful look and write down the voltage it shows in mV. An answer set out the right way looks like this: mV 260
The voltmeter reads mV 90
